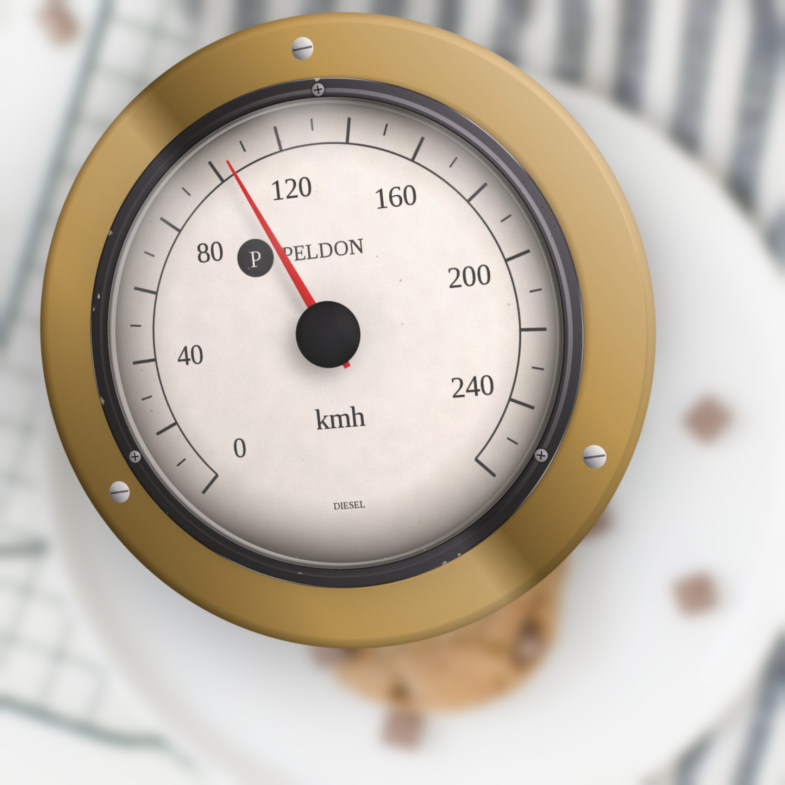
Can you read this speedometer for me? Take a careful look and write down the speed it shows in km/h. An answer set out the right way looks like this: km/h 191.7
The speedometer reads km/h 105
